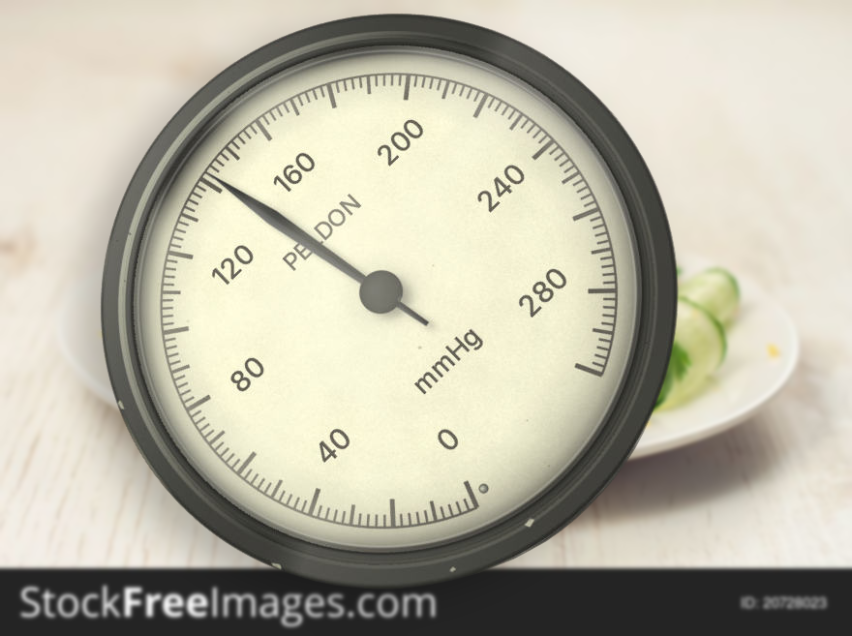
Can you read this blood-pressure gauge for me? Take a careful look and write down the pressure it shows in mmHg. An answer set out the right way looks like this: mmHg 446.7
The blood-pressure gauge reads mmHg 142
